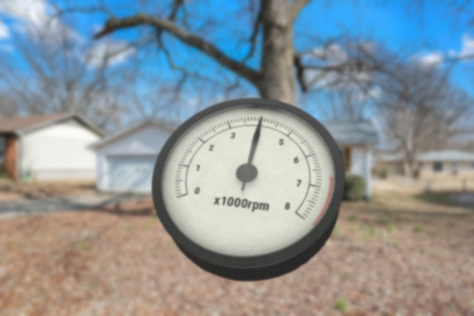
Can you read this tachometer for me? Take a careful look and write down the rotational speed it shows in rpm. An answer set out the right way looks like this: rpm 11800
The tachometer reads rpm 4000
